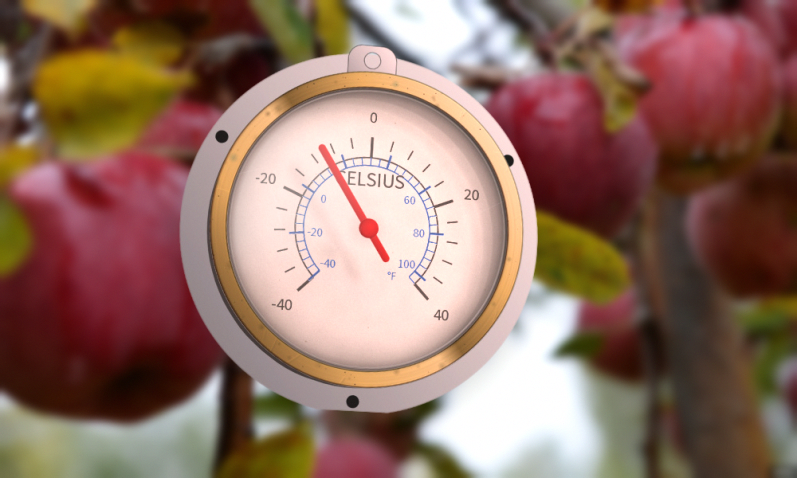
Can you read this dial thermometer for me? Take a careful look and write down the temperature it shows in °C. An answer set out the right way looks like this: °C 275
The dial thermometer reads °C -10
